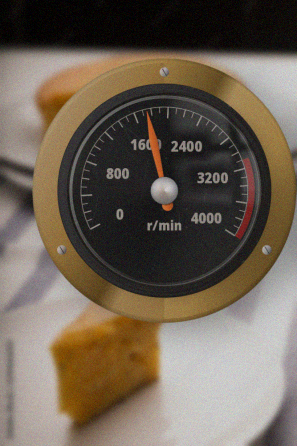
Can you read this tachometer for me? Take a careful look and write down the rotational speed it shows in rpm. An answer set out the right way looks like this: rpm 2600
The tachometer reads rpm 1750
